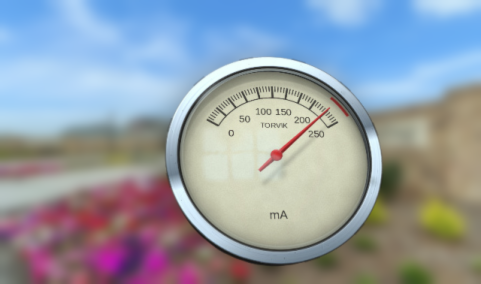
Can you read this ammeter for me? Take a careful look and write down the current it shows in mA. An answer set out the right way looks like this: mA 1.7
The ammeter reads mA 225
